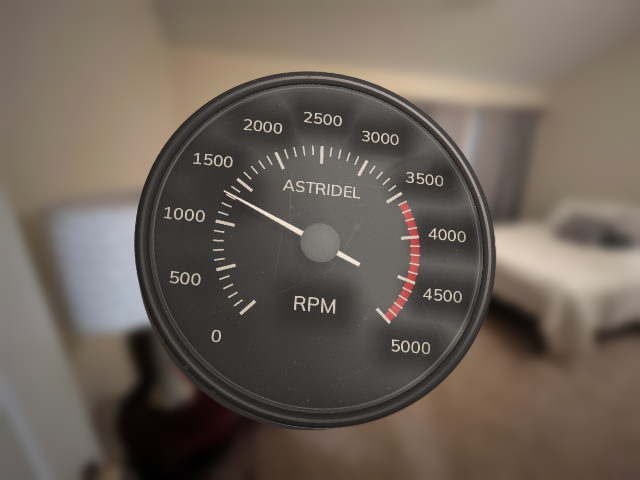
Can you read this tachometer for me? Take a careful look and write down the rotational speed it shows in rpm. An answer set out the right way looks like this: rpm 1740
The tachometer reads rpm 1300
